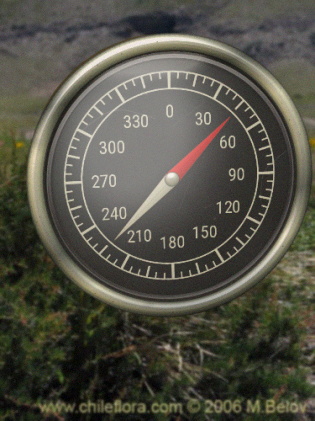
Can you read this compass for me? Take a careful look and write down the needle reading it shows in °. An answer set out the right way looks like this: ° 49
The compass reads ° 45
